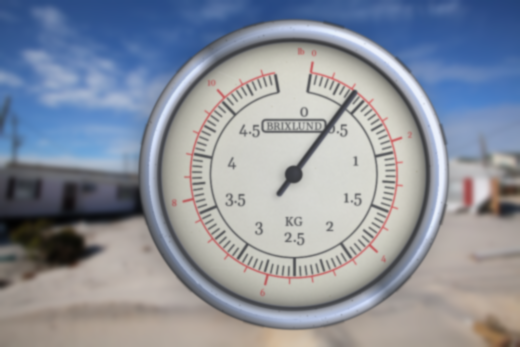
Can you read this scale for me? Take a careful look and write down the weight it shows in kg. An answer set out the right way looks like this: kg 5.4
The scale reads kg 0.4
